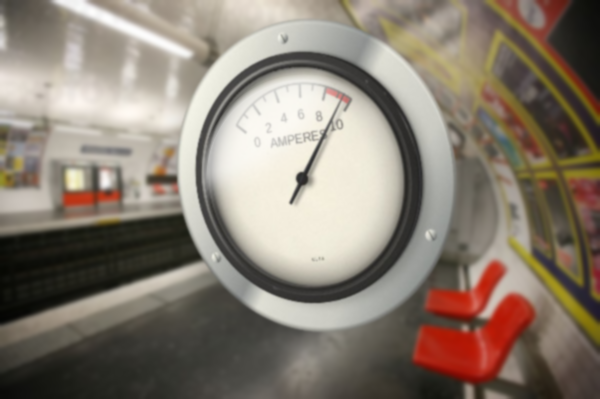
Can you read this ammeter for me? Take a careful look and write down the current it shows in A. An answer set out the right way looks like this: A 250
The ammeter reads A 9.5
